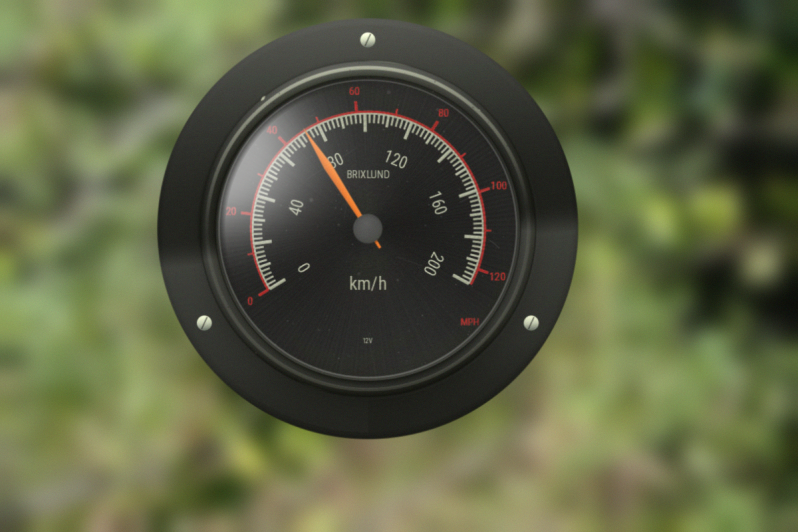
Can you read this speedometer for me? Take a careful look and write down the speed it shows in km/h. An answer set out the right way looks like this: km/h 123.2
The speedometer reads km/h 74
